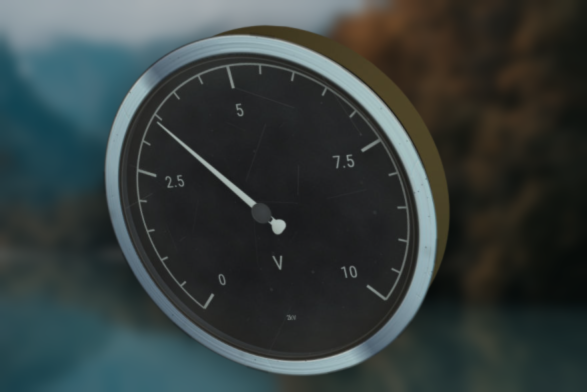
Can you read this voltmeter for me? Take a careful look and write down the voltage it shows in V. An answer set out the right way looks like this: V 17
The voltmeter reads V 3.5
